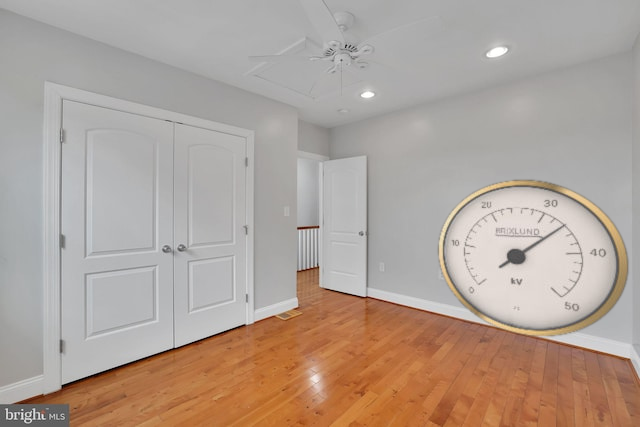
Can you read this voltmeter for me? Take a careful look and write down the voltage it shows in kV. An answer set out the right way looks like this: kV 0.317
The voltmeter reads kV 34
